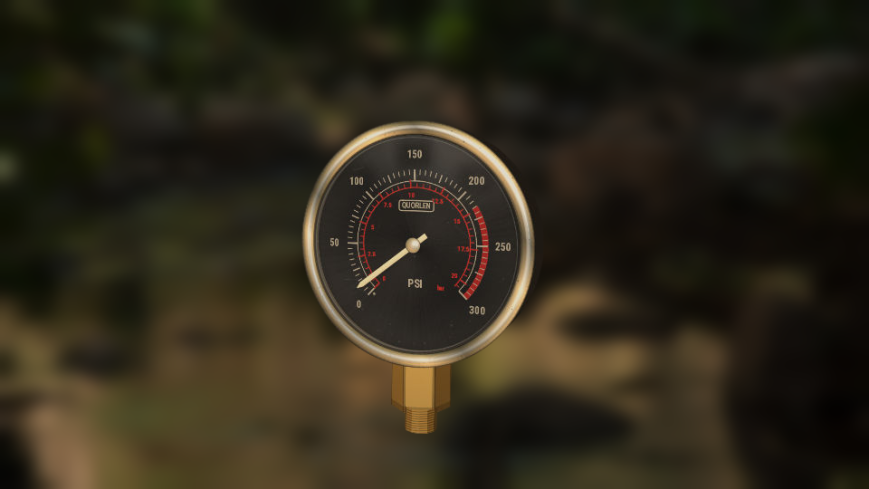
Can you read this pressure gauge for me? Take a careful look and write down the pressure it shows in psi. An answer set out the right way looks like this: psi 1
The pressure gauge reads psi 10
